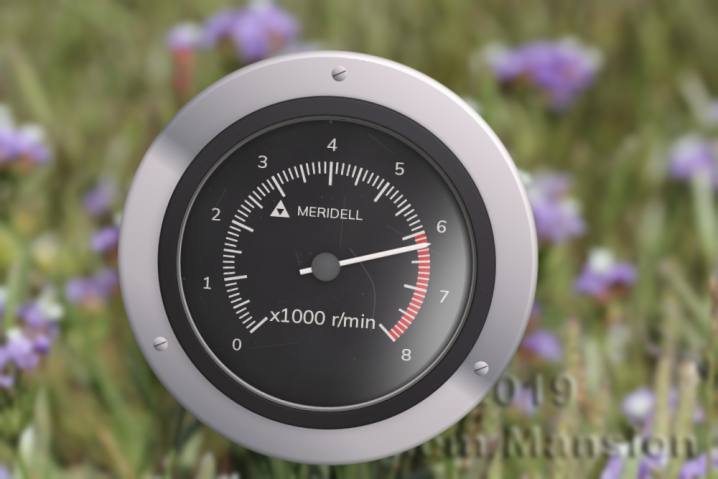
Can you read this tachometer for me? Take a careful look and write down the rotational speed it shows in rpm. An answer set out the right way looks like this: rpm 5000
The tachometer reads rpm 6200
